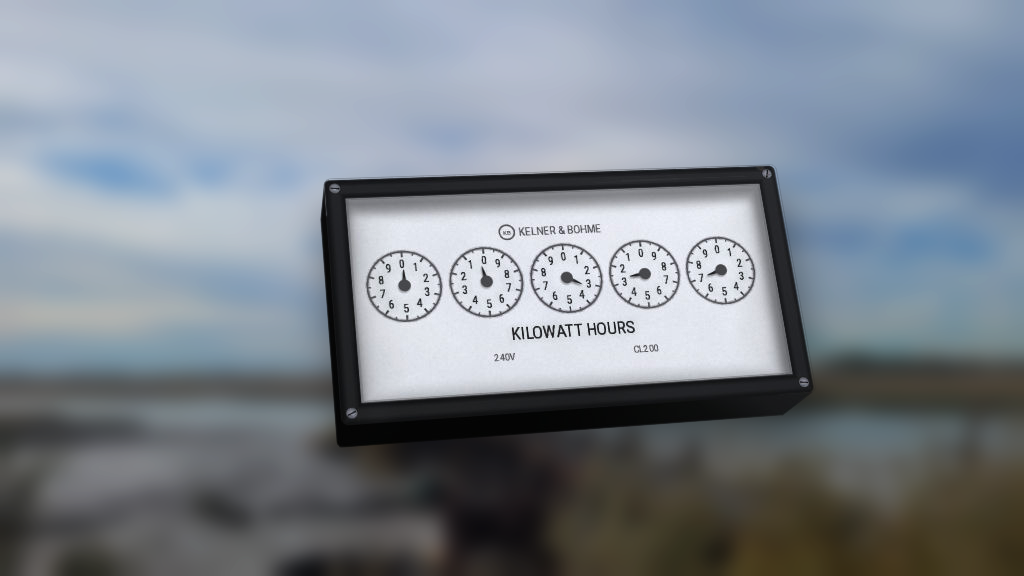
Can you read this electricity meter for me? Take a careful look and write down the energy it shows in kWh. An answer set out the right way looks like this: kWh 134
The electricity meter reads kWh 327
